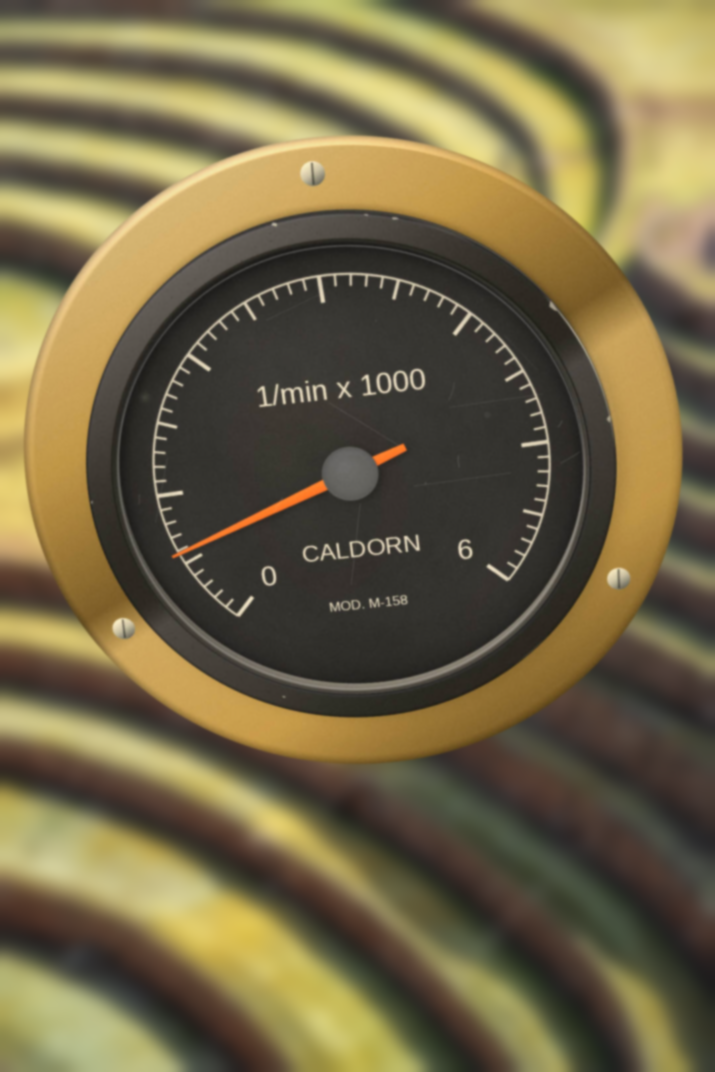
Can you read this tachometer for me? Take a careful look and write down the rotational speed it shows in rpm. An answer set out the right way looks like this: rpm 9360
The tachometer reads rpm 600
